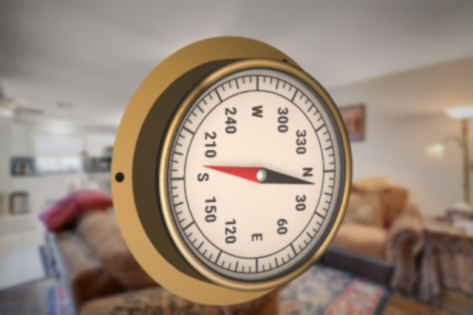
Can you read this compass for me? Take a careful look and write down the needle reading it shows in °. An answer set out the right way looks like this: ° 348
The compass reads ° 190
